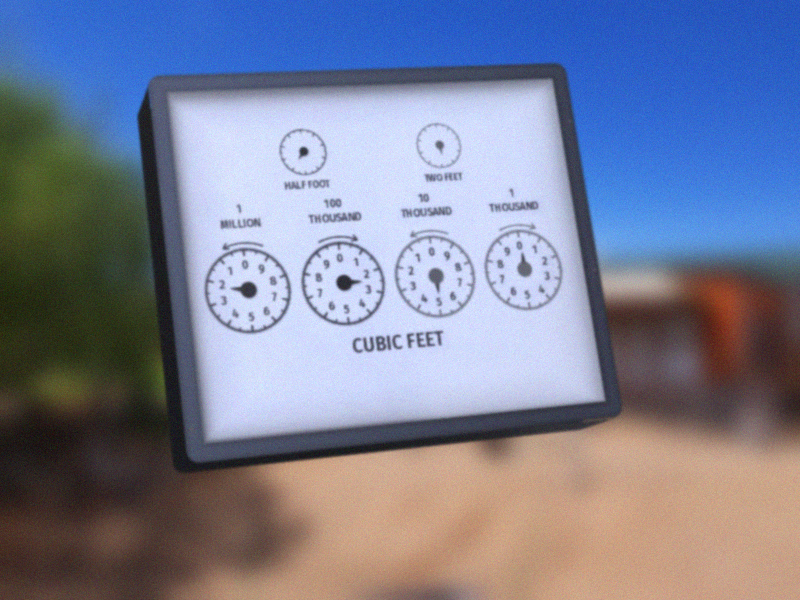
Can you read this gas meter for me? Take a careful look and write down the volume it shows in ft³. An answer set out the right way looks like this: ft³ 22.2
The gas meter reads ft³ 225000
